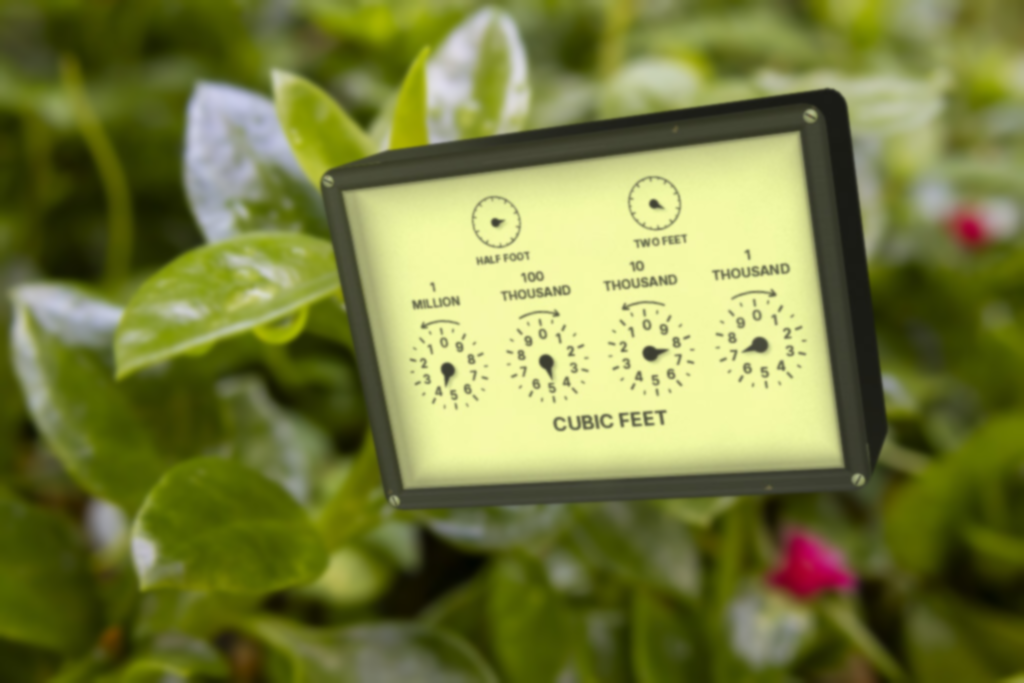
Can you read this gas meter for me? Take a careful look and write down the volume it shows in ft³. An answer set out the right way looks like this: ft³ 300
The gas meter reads ft³ 447700
